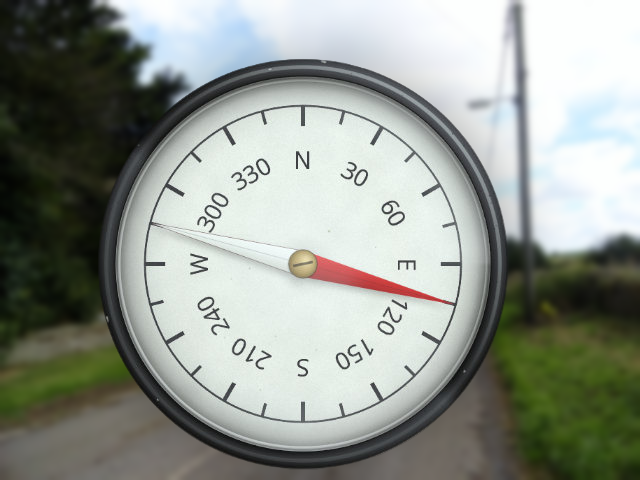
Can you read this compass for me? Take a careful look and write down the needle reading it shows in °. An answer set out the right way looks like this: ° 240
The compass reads ° 105
